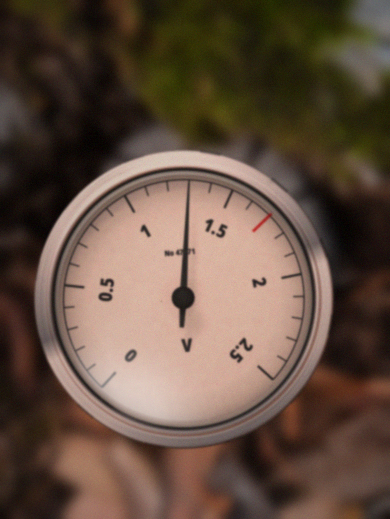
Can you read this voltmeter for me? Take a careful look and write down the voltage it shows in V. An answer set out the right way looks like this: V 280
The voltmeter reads V 1.3
